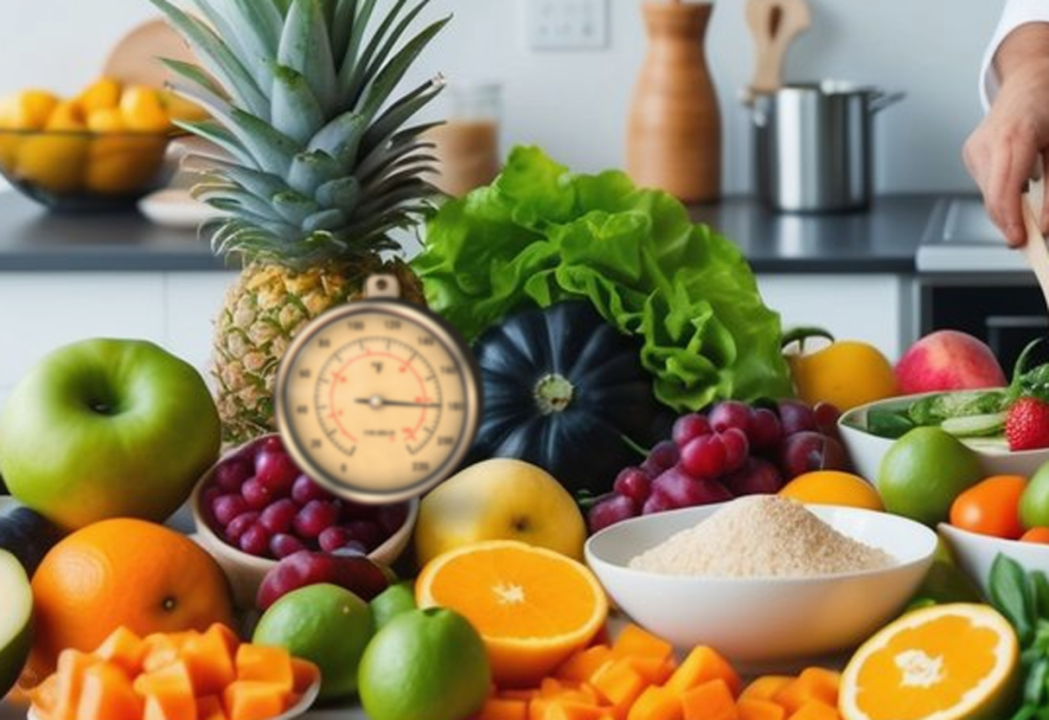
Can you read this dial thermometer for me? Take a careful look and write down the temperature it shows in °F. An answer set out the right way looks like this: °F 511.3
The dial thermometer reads °F 180
